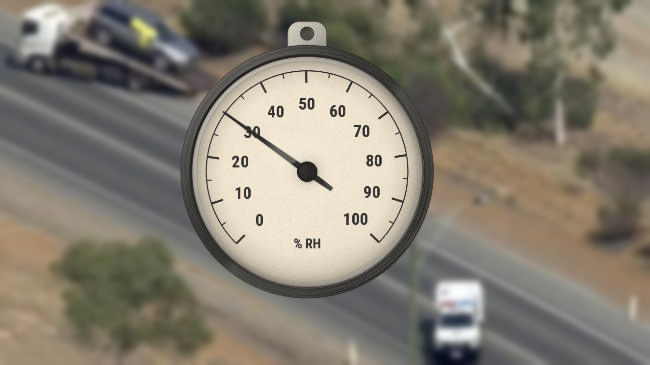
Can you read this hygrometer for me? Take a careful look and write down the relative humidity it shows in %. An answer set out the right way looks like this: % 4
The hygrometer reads % 30
